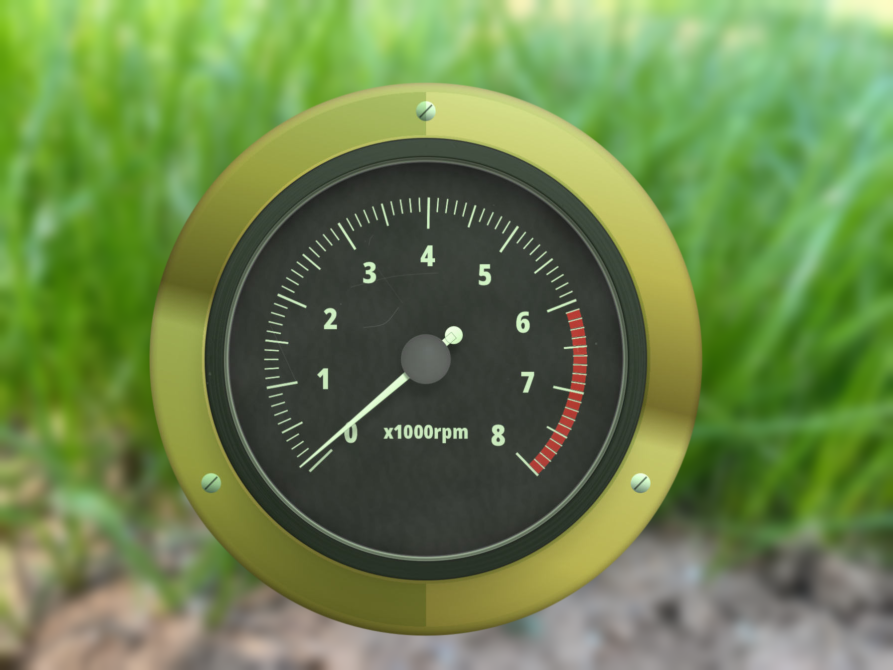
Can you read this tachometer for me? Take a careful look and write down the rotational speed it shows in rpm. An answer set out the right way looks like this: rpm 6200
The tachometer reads rpm 100
